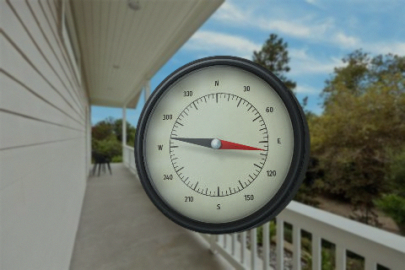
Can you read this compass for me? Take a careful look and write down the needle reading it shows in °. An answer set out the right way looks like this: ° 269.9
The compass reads ° 100
